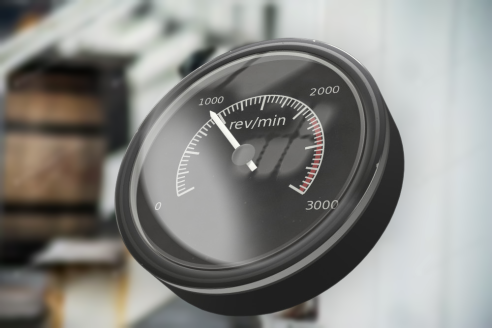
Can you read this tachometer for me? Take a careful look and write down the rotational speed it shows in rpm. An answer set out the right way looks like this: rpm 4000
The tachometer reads rpm 950
